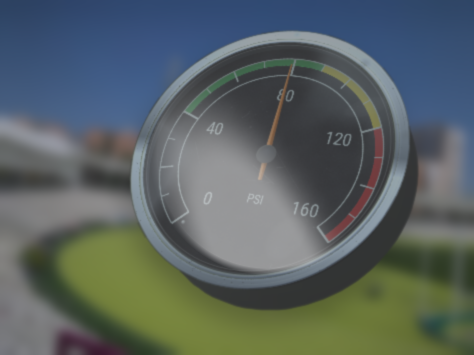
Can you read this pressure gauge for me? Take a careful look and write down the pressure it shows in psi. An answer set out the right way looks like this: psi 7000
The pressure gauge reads psi 80
